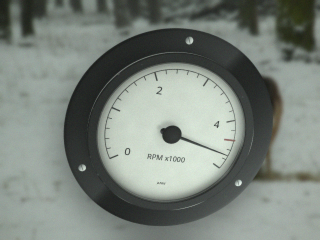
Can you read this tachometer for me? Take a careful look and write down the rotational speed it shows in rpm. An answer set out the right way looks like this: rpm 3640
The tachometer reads rpm 4700
